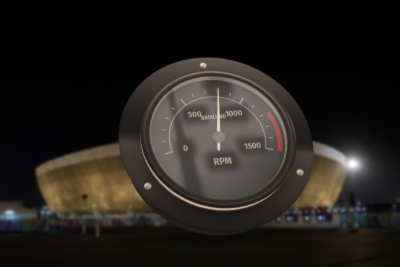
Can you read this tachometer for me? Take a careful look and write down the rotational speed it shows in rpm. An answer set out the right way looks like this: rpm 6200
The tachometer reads rpm 800
